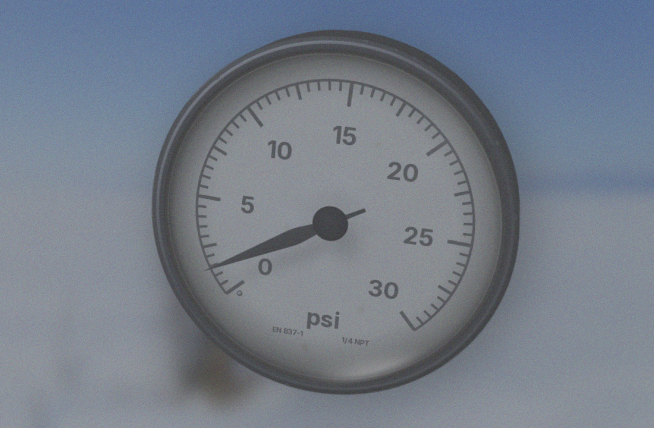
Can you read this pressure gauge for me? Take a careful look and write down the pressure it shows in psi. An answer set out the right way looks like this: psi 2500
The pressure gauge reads psi 1.5
